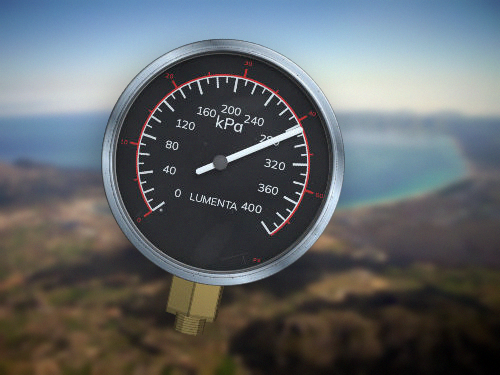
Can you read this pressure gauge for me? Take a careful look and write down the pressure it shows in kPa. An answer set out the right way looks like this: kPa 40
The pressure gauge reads kPa 285
